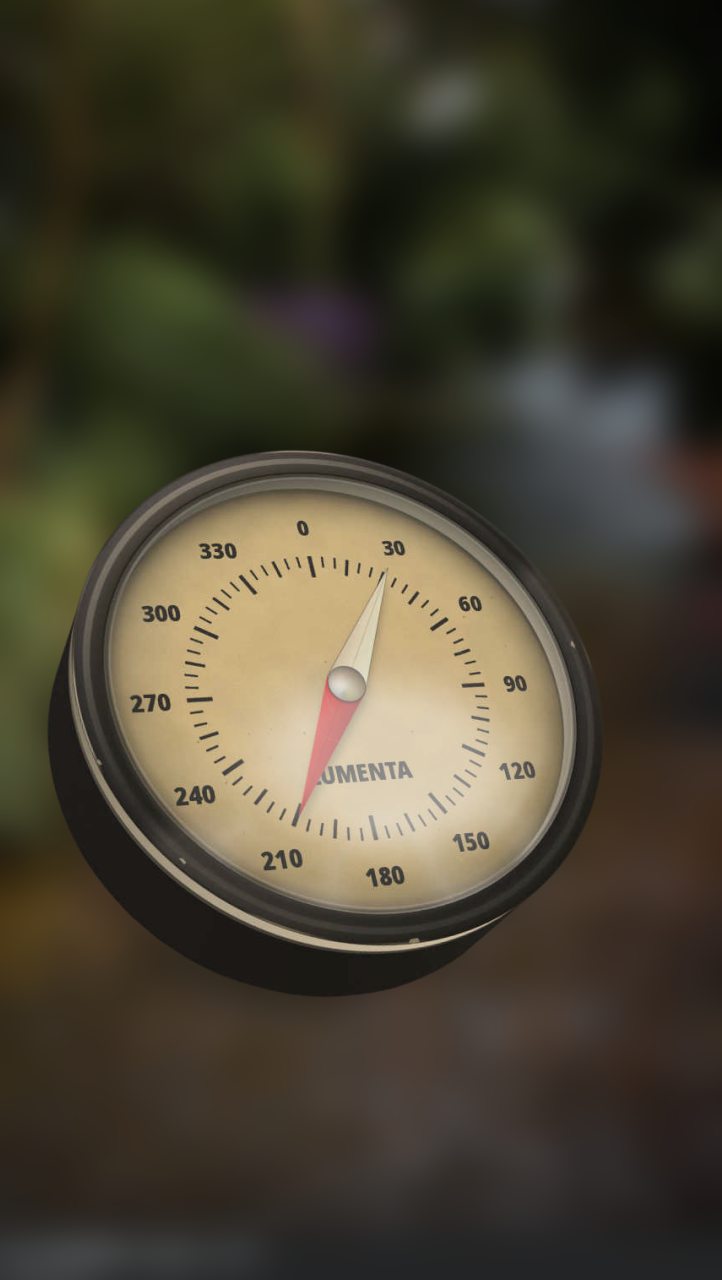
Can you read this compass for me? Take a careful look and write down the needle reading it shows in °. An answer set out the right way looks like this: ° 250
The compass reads ° 210
